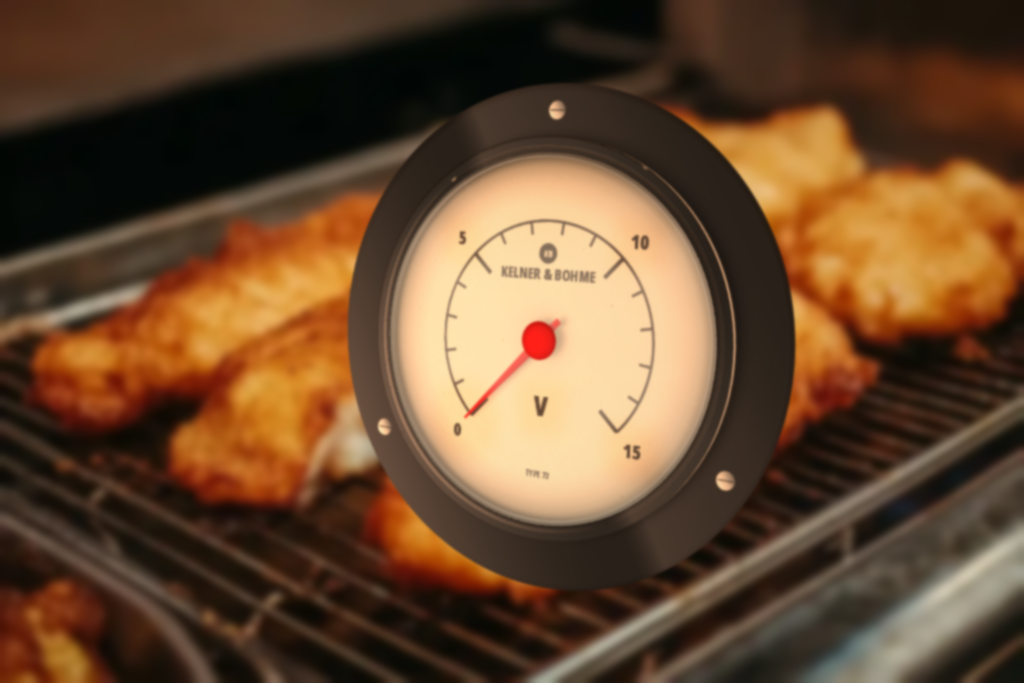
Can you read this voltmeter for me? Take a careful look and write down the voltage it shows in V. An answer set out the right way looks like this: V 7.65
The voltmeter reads V 0
